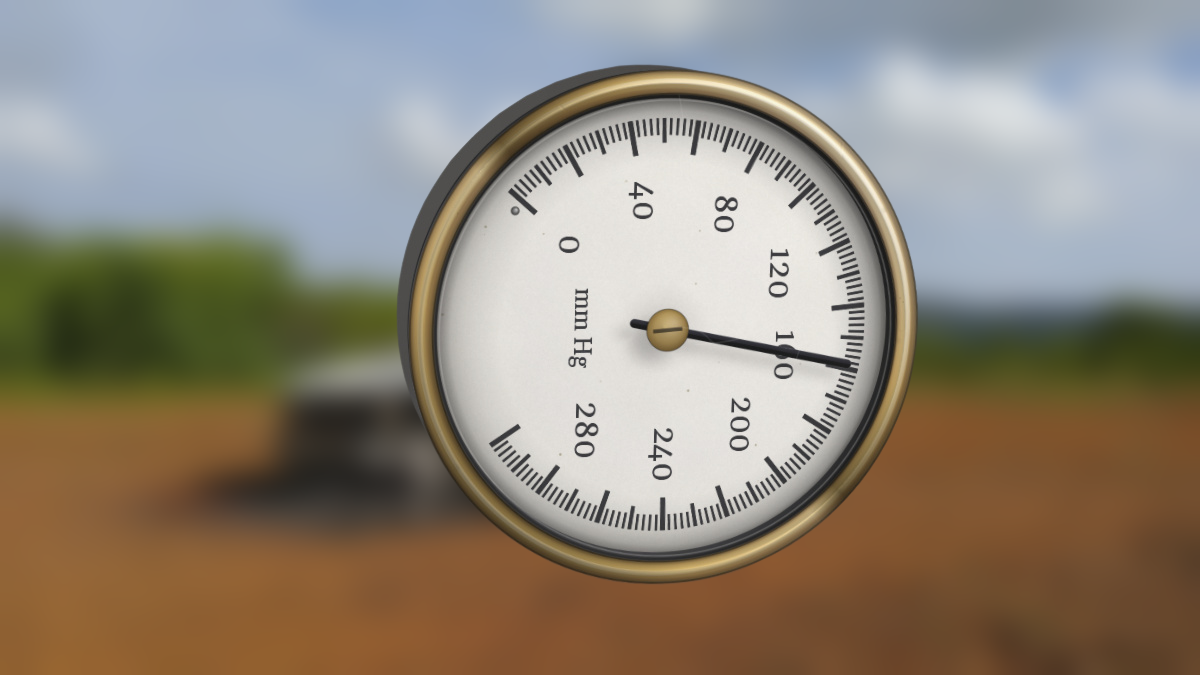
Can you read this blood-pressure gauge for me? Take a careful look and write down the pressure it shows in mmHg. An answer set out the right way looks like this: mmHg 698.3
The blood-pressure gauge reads mmHg 158
